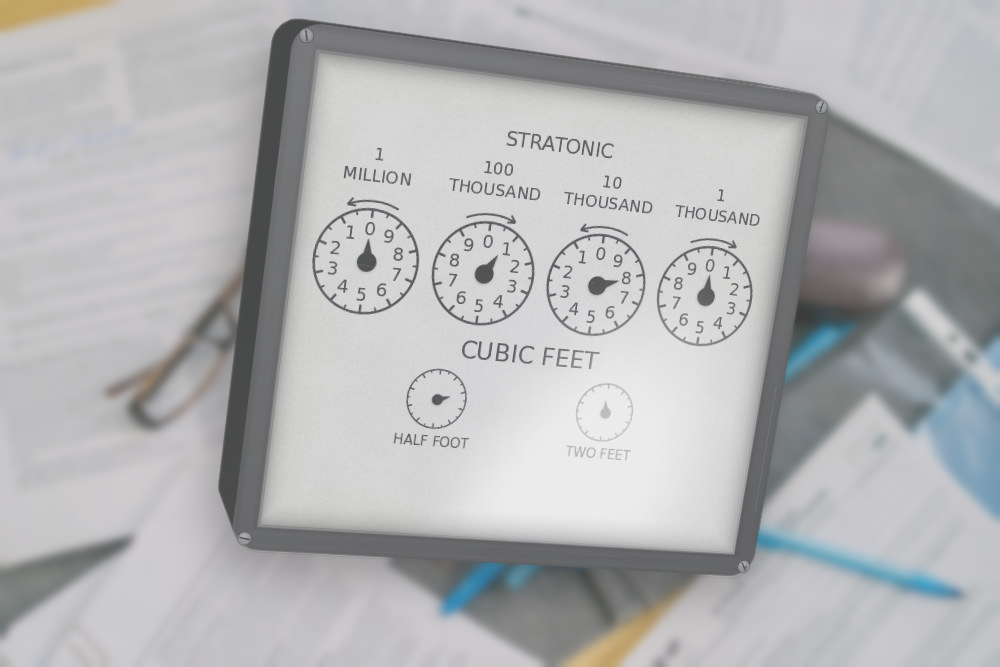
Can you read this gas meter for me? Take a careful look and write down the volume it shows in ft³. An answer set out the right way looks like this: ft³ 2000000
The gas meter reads ft³ 8000
